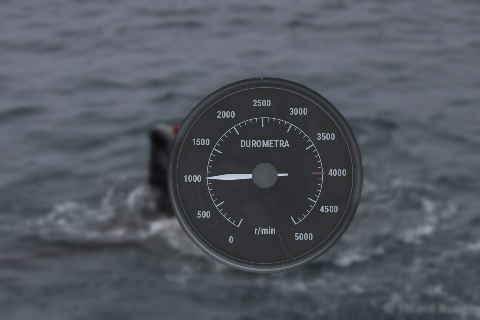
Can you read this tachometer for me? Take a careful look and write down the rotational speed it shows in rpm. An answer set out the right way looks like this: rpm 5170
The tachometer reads rpm 1000
